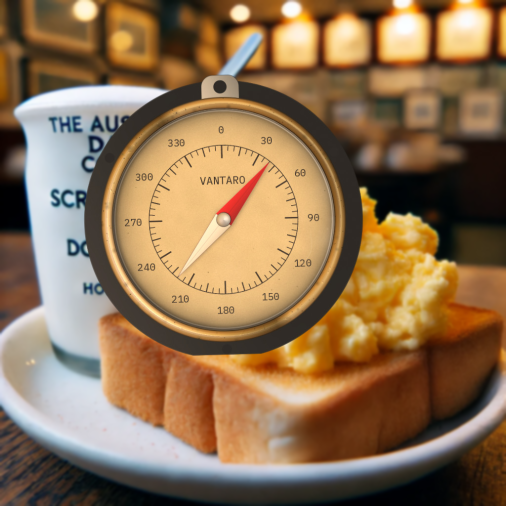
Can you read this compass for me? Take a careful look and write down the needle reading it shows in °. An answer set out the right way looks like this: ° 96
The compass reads ° 40
